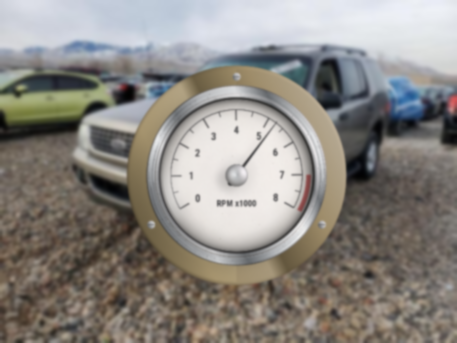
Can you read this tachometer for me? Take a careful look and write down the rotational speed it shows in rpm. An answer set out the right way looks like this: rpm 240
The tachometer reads rpm 5250
